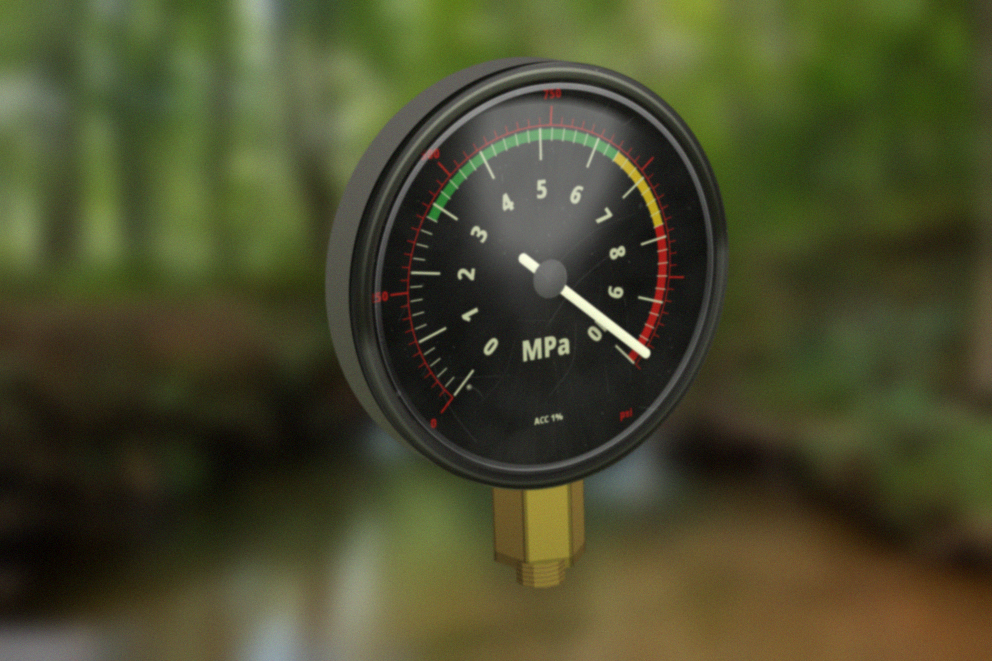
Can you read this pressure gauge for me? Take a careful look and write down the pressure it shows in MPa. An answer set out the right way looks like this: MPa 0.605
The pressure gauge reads MPa 9.8
